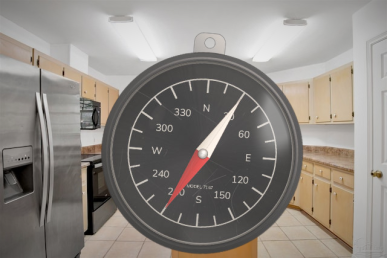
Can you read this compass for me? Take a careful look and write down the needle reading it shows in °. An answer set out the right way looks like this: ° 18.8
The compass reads ° 210
